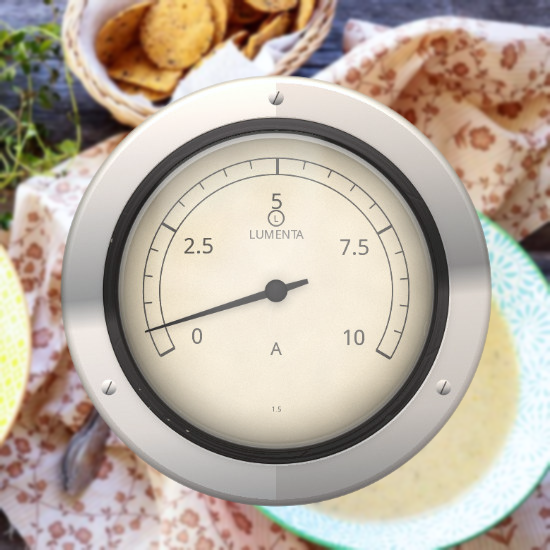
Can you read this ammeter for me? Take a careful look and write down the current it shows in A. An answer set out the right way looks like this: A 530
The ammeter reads A 0.5
